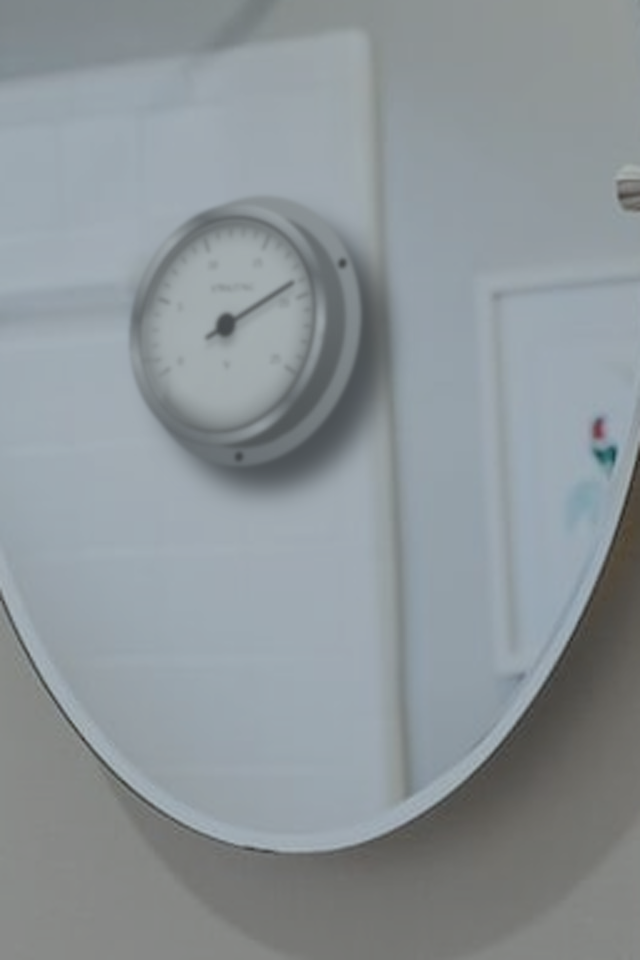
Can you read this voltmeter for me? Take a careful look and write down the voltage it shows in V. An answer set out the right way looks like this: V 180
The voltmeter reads V 19
